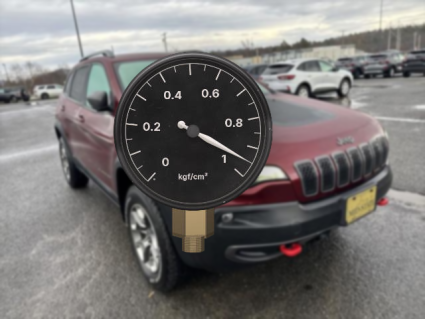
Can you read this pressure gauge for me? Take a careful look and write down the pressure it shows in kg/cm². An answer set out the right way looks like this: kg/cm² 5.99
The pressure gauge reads kg/cm² 0.95
